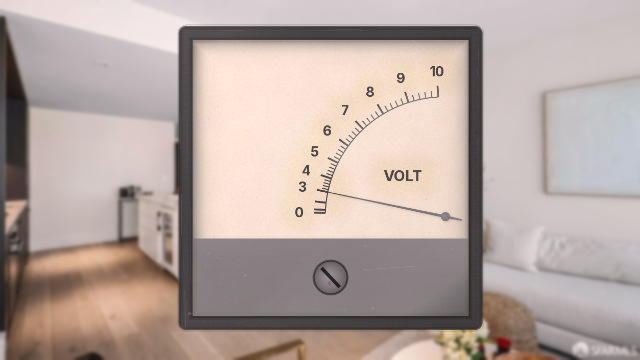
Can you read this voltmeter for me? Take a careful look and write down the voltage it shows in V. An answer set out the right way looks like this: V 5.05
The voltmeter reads V 3
